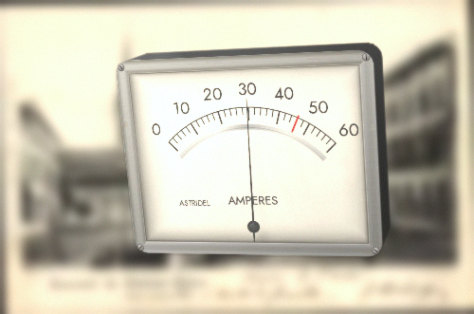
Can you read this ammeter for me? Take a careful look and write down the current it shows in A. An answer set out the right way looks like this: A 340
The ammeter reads A 30
